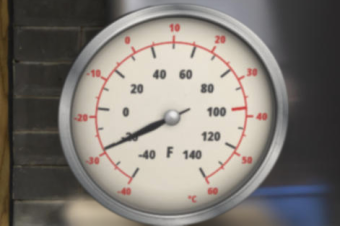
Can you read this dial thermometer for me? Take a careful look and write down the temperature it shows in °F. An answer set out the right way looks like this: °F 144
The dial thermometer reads °F -20
